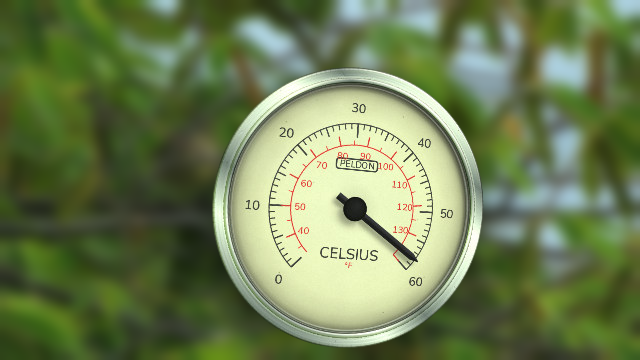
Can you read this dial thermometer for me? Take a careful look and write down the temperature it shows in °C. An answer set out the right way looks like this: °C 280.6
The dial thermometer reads °C 58
